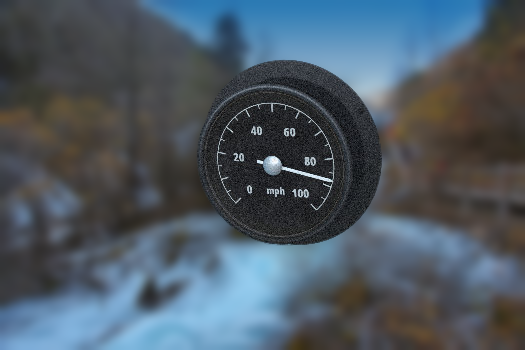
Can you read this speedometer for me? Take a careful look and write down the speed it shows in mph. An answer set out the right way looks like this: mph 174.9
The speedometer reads mph 87.5
